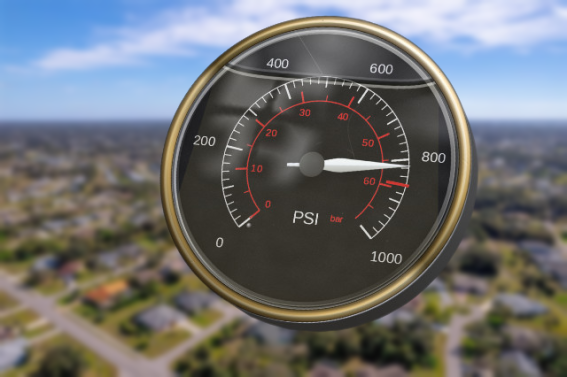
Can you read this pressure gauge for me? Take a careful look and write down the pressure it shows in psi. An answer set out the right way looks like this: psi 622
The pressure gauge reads psi 820
